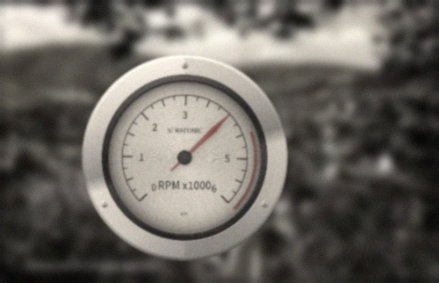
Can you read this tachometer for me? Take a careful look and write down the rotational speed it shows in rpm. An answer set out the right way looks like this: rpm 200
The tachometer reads rpm 4000
